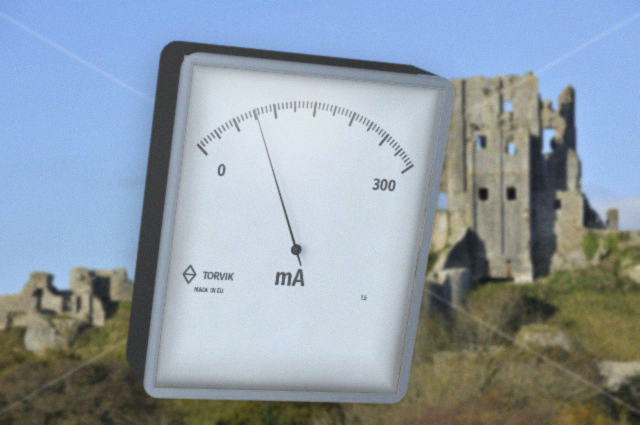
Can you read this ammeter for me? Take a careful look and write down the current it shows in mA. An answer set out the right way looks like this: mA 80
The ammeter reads mA 75
